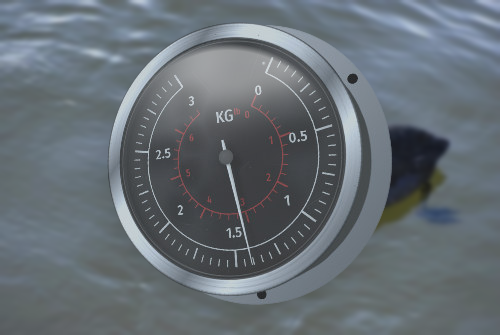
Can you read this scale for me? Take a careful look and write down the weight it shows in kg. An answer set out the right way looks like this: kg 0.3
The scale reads kg 1.4
